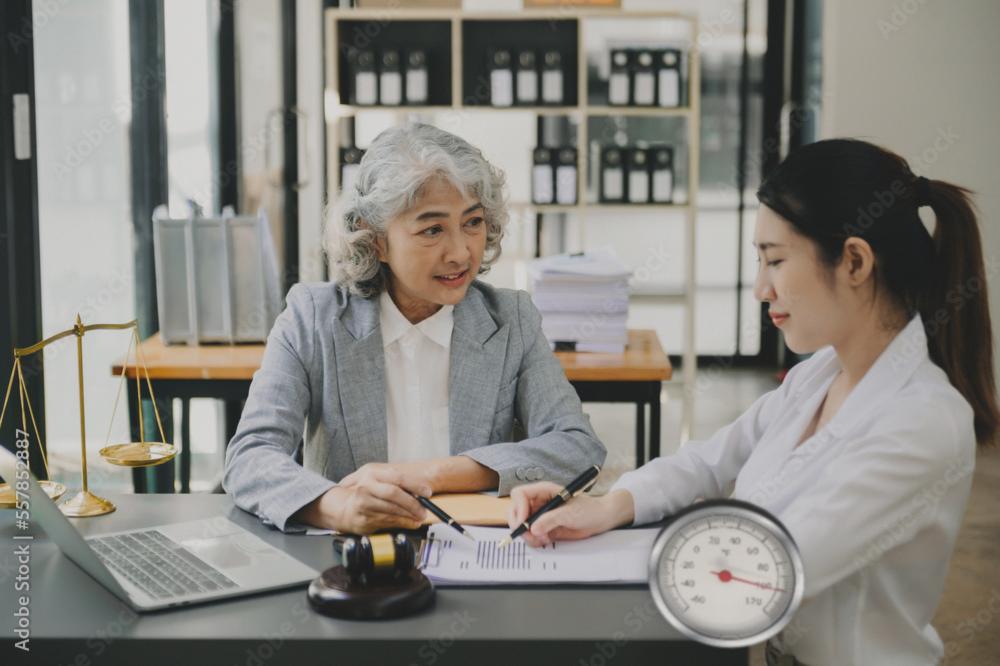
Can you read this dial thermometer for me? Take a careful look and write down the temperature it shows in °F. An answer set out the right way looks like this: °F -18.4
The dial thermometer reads °F 100
